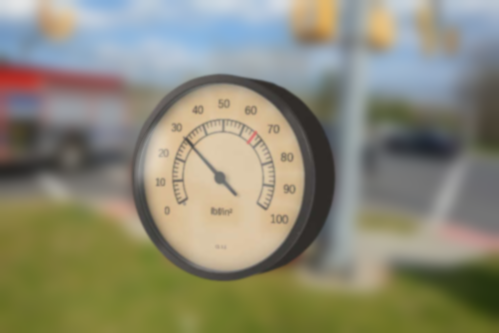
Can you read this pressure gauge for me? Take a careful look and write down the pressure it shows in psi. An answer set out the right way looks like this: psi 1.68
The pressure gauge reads psi 30
